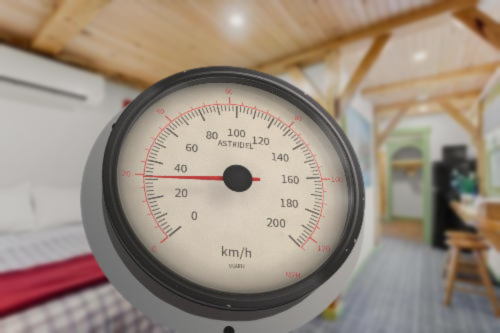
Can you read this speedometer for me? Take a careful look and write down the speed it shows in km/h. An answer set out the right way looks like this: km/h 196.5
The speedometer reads km/h 30
